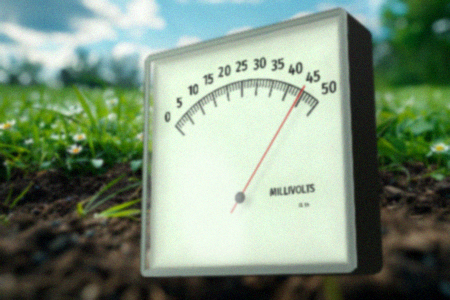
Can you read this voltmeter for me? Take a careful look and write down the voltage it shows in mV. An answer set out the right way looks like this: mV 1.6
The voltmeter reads mV 45
